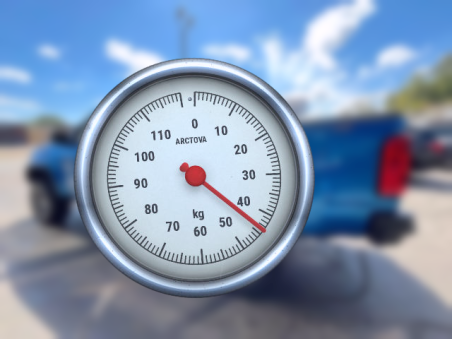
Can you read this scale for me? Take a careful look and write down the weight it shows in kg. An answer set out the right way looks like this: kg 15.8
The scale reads kg 44
